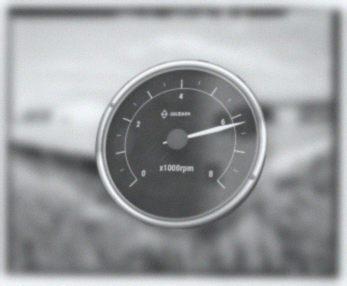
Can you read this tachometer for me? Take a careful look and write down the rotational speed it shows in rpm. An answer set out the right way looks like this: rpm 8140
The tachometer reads rpm 6250
